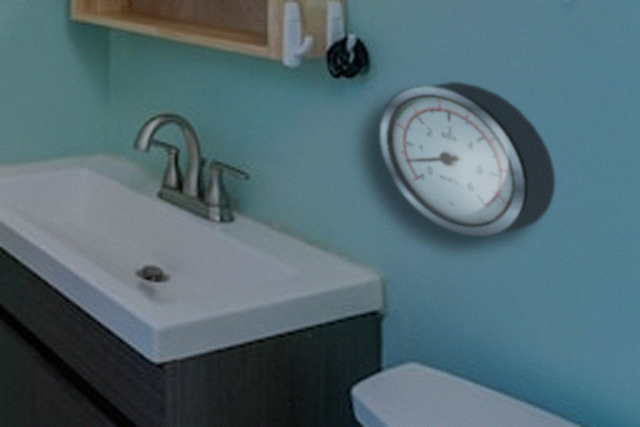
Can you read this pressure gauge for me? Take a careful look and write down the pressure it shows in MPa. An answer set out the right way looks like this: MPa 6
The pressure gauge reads MPa 0.5
